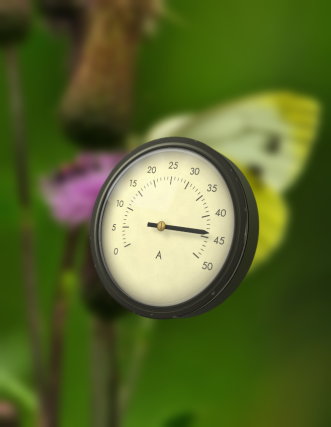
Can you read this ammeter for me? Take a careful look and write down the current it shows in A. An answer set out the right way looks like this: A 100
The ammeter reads A 44
